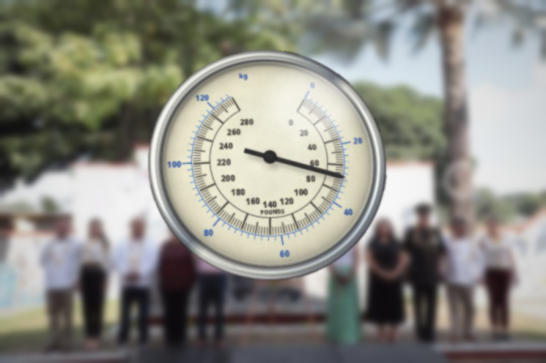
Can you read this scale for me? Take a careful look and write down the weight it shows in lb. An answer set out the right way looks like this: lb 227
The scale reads lb 70
